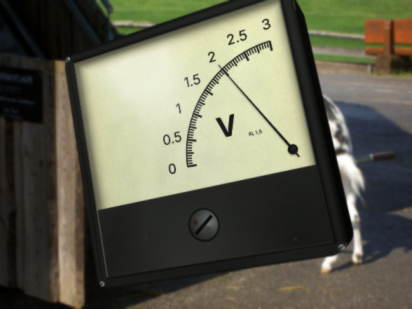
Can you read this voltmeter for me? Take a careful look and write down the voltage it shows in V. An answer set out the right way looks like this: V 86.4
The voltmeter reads V 2
